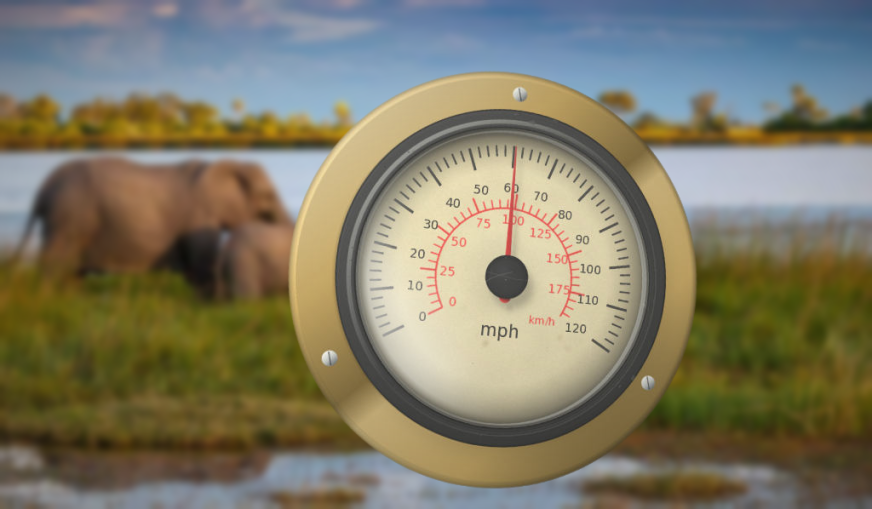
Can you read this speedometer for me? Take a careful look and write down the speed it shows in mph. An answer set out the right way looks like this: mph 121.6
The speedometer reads mph 60
